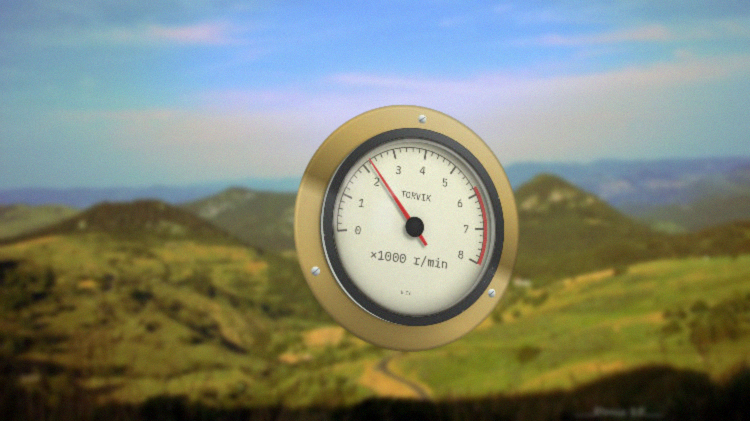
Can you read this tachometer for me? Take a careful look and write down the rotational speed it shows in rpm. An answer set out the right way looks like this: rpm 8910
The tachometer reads rpm 2200
